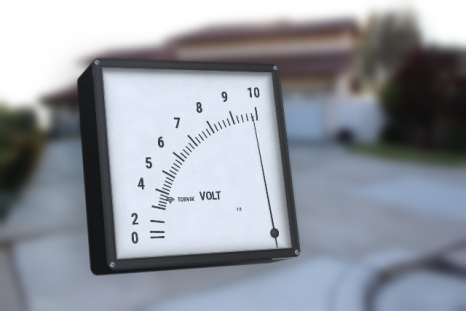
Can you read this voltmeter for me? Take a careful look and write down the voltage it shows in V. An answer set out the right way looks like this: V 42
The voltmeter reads V 9.8
